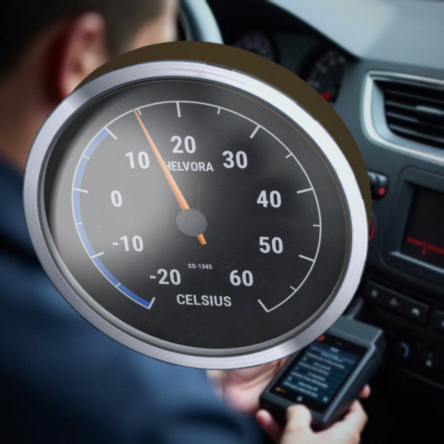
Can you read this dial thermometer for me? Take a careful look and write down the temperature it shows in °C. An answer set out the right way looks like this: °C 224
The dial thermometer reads °C 15
